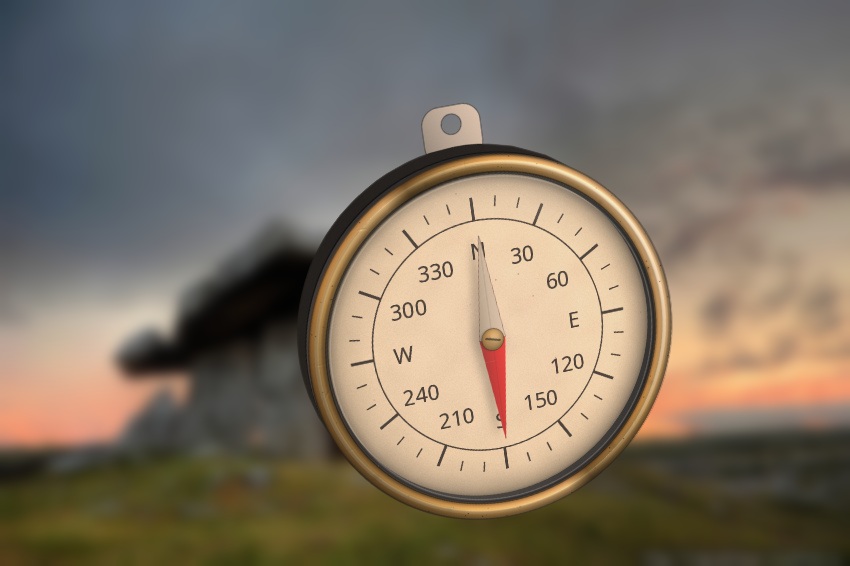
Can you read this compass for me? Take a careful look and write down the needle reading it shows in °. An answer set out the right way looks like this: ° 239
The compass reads ° 180
